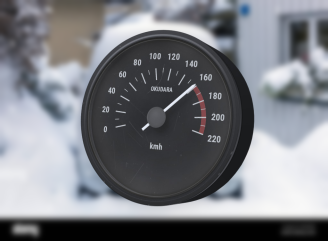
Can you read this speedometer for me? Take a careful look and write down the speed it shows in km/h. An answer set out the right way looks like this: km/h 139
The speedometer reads km/h 160
